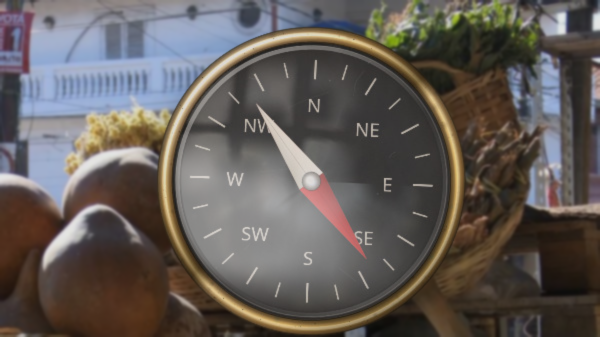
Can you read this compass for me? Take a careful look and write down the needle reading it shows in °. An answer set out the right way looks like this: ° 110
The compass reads ° 142.5
